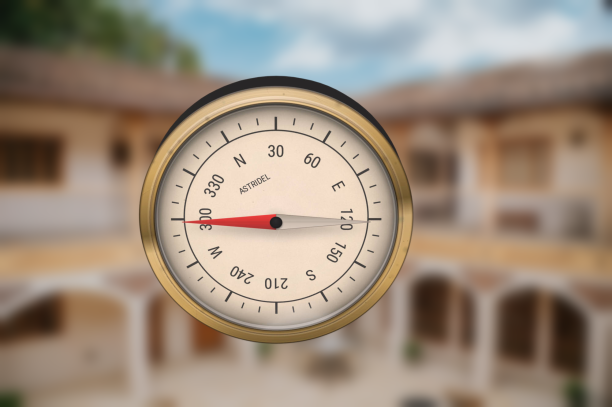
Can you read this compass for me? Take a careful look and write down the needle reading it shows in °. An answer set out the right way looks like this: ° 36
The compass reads ° 300
